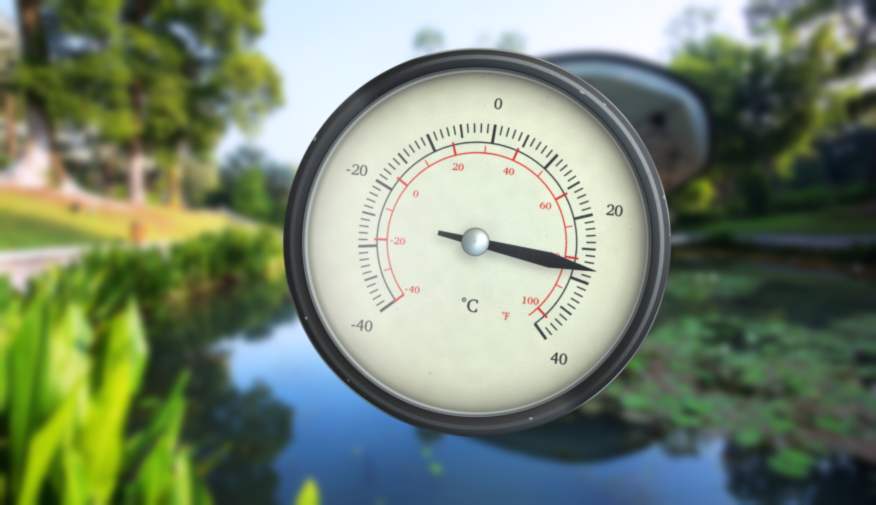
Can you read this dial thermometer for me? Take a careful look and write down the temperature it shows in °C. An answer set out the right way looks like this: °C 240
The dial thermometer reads °C 28
